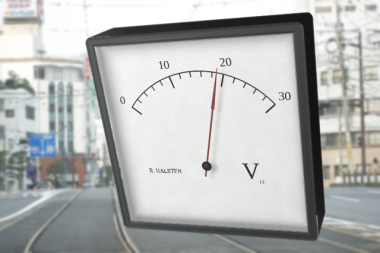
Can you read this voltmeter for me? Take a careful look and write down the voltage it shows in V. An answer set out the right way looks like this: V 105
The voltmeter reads V 19
